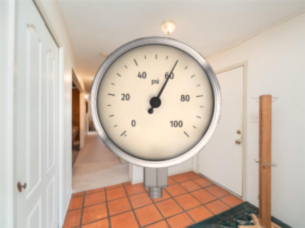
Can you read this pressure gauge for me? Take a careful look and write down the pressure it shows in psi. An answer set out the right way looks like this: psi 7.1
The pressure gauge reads psi 60
